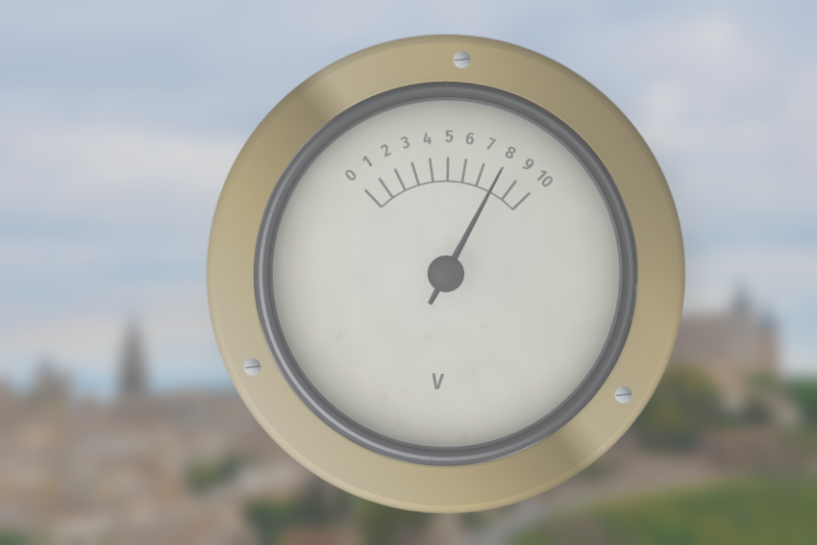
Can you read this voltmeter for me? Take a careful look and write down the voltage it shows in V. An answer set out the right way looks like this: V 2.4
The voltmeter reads V 8
